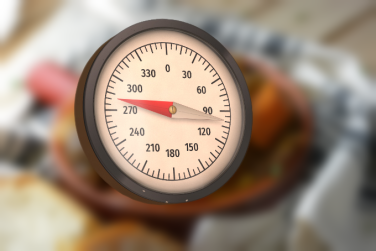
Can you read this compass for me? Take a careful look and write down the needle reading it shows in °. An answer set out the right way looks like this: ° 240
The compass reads ° 280
